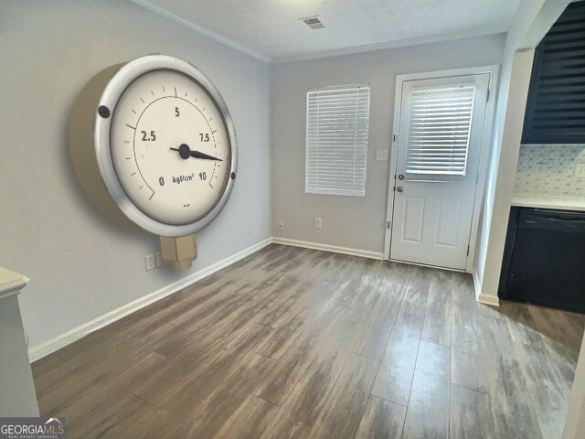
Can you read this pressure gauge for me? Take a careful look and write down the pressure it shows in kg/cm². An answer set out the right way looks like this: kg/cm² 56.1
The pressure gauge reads kg/cm² 8.75
